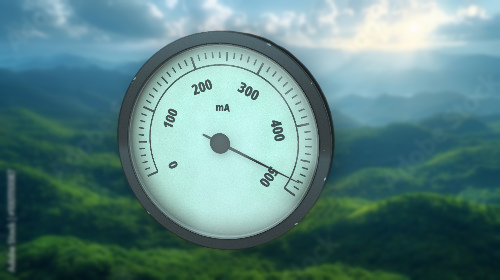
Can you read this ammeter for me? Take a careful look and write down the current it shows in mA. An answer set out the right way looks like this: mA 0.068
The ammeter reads mA 480
